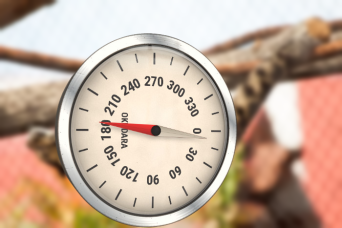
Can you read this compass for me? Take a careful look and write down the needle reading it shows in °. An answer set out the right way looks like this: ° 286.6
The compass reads ° 187.5
